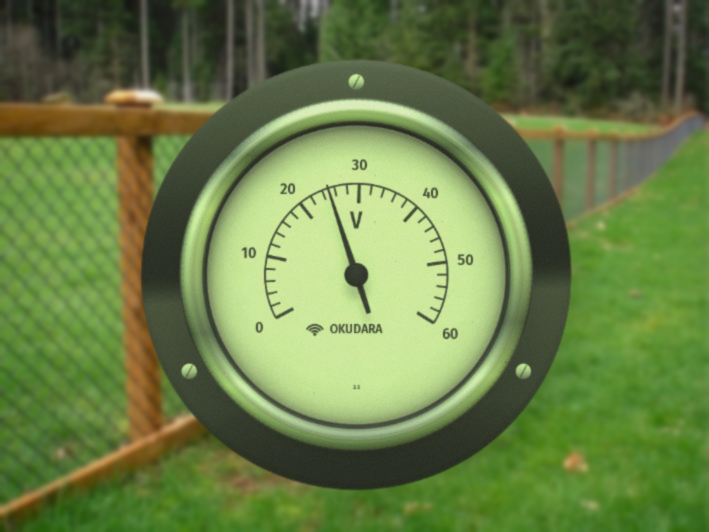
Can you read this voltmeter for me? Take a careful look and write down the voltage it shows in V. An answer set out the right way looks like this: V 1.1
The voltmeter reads V 25
